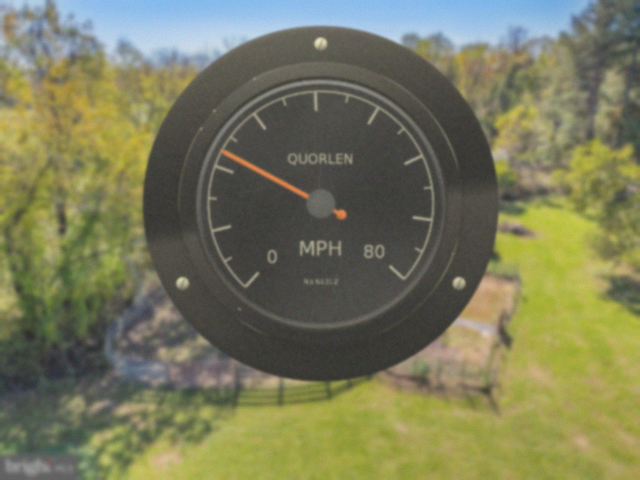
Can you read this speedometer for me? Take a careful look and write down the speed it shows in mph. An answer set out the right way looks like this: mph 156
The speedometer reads mph 22.5
